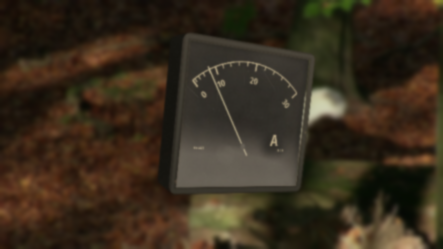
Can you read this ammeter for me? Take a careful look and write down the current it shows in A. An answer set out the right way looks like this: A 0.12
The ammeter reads A 8
